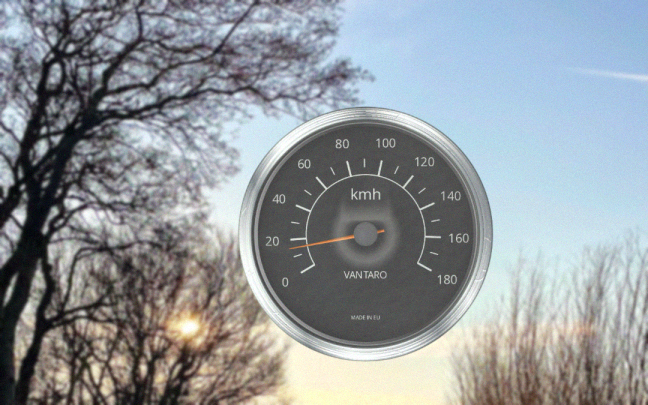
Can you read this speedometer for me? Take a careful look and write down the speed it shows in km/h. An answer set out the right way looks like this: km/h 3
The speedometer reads km/h 15
